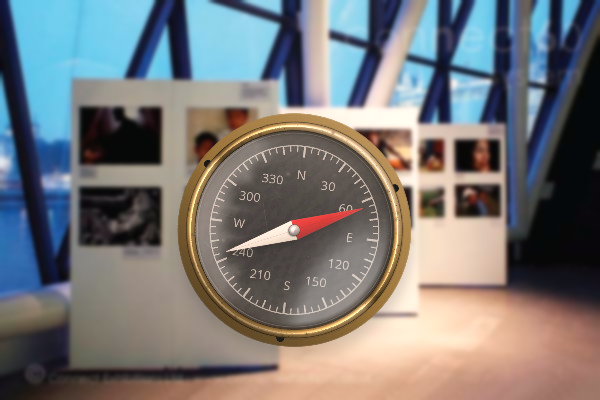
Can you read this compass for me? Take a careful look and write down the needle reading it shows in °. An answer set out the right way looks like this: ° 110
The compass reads ° 65
